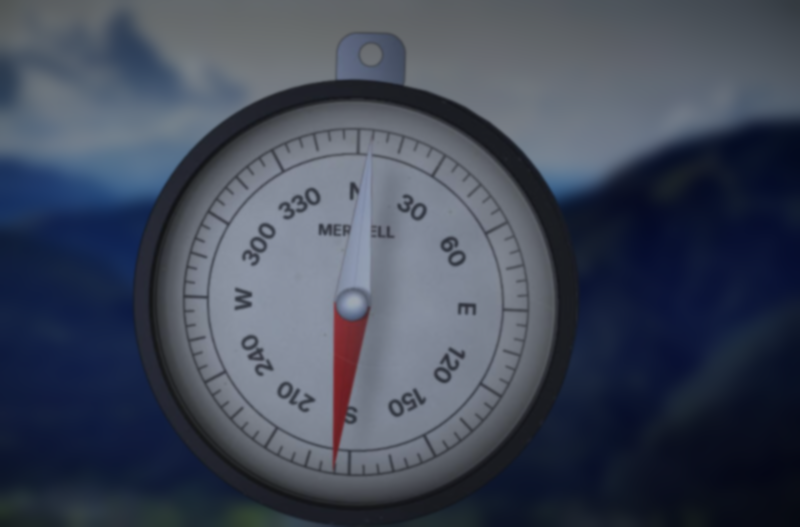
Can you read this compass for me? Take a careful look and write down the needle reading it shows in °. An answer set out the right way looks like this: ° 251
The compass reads ° 185
